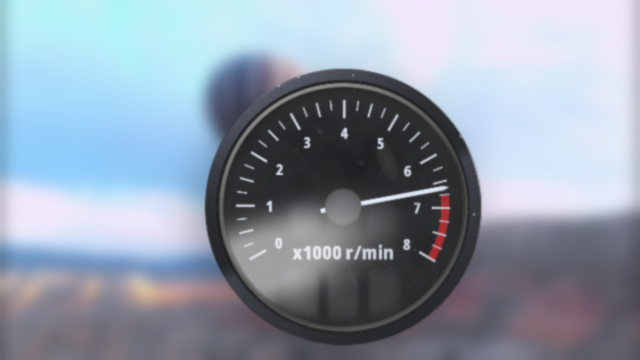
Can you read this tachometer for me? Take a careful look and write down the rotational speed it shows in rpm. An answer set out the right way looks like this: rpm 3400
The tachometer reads rpm 6625
